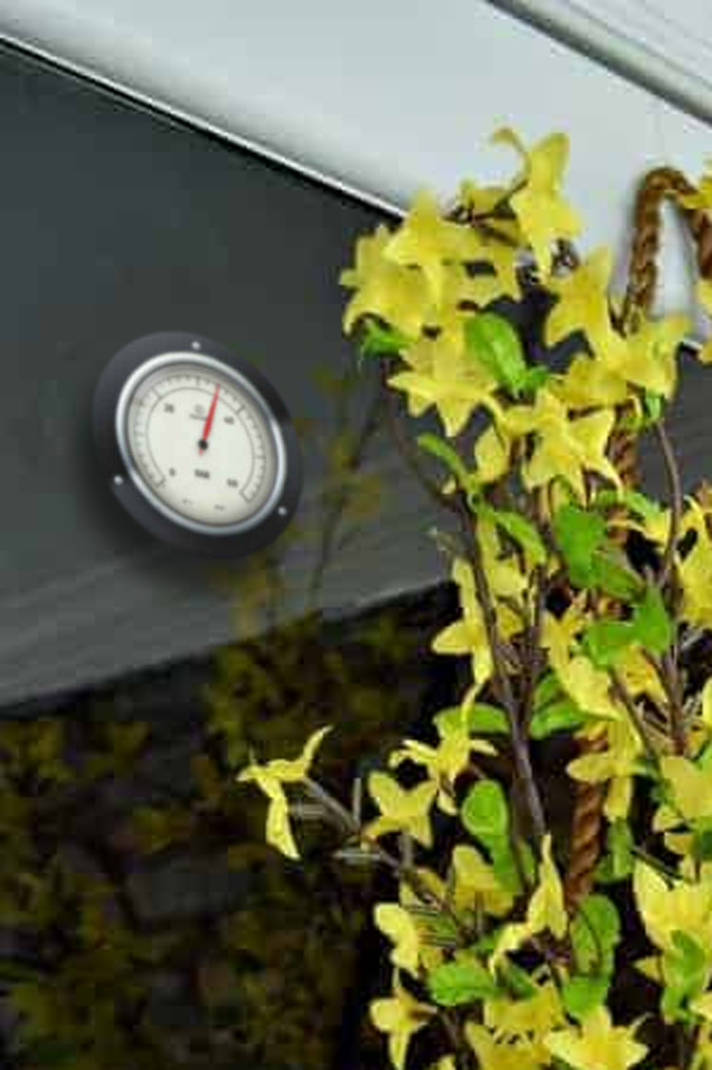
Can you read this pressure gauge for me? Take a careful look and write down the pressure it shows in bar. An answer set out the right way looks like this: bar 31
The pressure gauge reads bar 34
